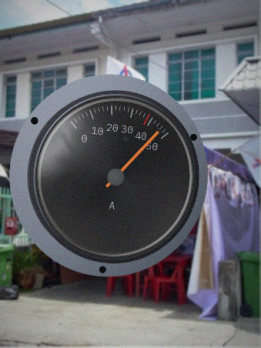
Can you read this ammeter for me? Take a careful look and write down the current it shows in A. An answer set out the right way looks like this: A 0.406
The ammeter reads A 46
